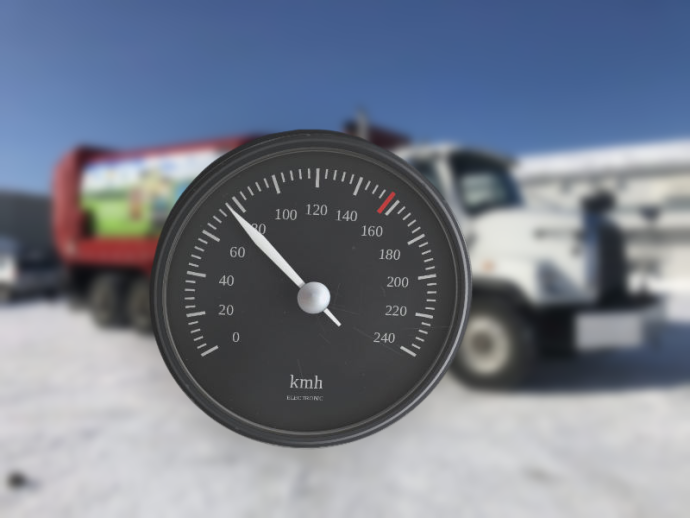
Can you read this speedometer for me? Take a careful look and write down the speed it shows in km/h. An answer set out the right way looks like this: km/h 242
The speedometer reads km/h 76
